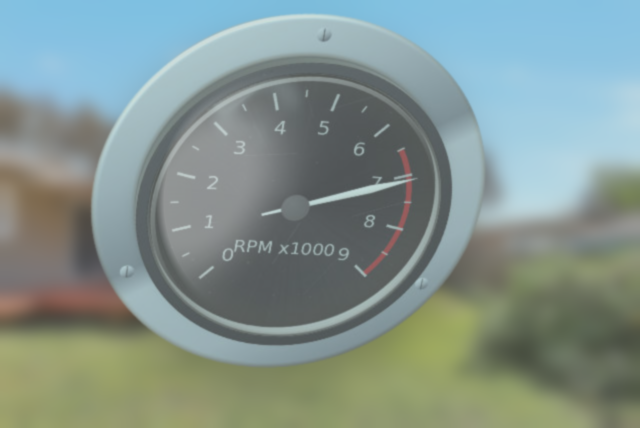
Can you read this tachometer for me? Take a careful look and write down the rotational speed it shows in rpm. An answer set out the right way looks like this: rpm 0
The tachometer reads rpm 7000
